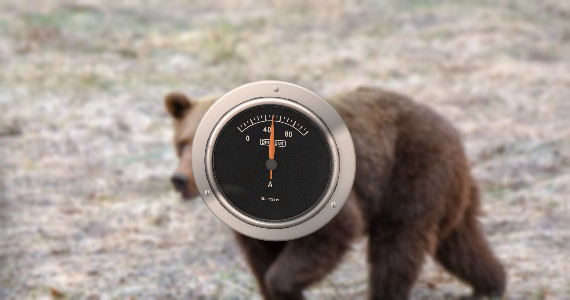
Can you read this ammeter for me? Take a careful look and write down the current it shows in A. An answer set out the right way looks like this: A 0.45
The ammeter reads A 50
